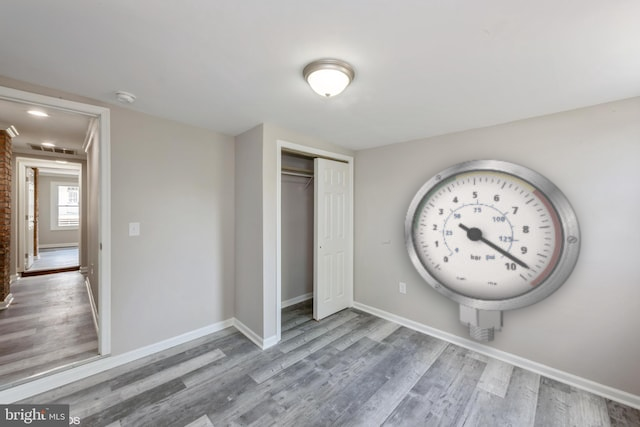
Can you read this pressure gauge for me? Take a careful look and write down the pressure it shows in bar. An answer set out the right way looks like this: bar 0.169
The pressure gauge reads bar 9.6
